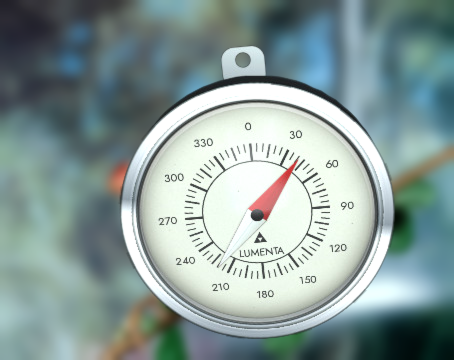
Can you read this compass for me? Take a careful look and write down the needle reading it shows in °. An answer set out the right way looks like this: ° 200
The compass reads ° 40
